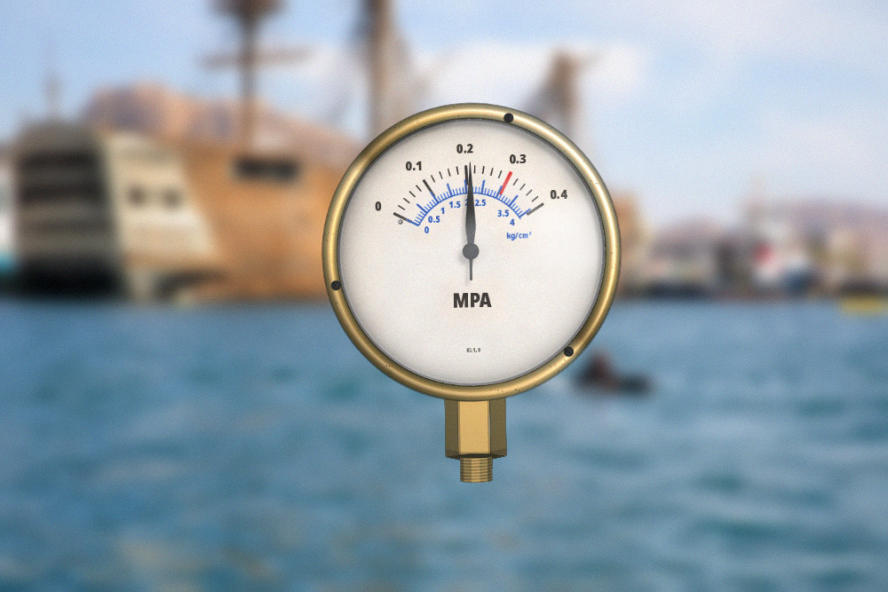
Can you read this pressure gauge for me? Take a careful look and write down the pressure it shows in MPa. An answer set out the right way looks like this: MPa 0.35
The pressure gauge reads MPa 0.21
